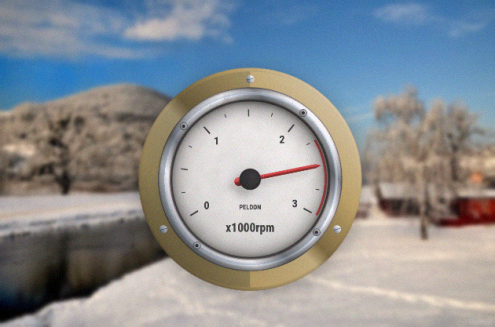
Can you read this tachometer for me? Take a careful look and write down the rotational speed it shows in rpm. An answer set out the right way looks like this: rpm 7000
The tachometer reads rpm 2500
